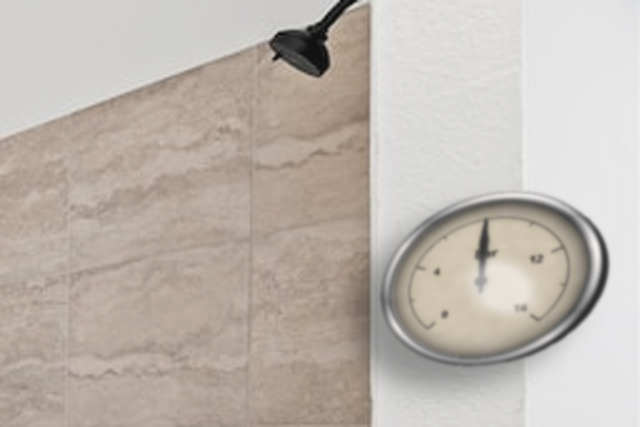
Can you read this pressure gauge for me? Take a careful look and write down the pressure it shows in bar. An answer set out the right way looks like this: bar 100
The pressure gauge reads bar 8
